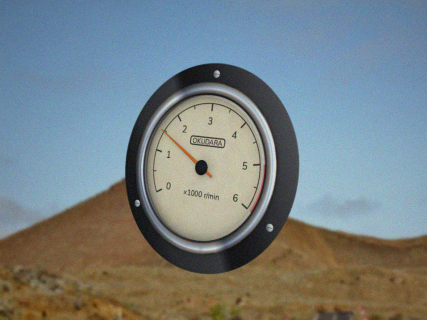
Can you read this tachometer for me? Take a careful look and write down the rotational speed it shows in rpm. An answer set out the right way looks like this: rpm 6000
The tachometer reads rpm 1500
